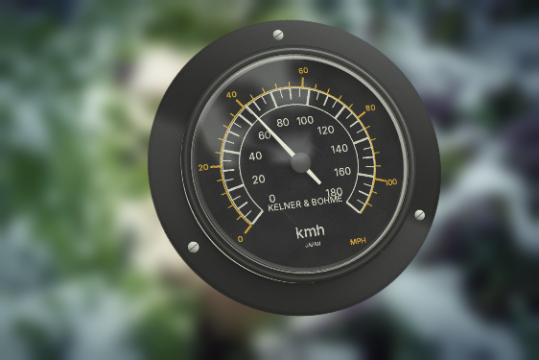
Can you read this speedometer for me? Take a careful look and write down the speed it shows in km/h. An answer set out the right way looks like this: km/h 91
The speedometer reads km/h 65
